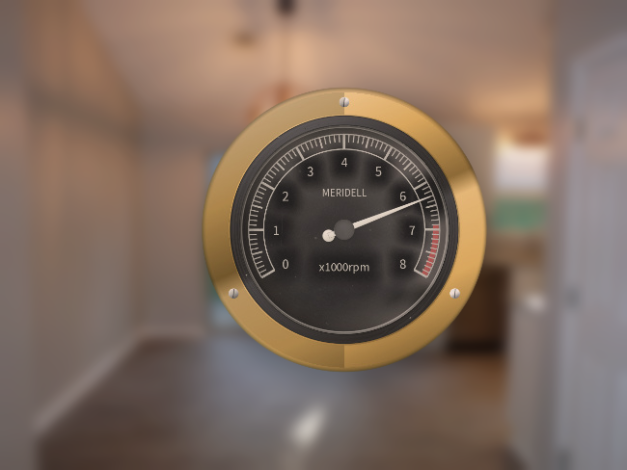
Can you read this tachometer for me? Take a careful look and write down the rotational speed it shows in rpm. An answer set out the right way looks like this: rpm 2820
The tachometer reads rpm 6300
